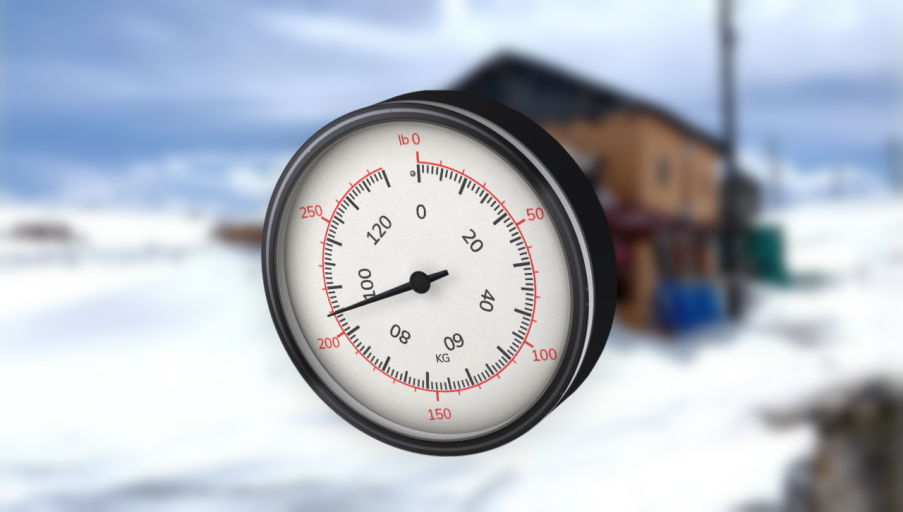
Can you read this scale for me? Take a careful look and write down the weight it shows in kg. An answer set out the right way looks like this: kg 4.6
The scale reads kg 95
